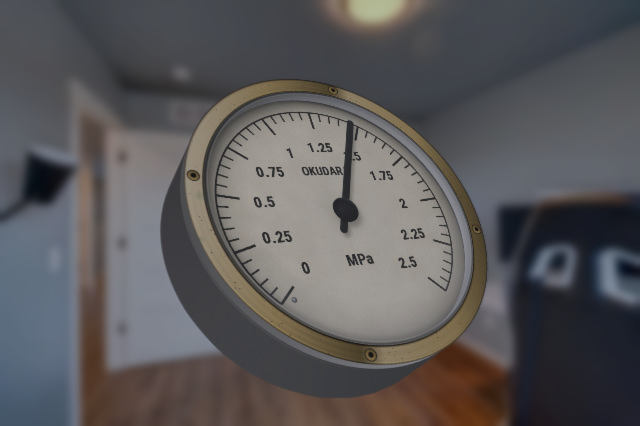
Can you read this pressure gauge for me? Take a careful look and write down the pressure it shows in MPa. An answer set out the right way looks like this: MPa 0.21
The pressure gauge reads MPa 1.45
